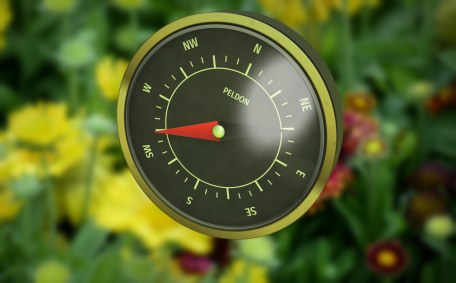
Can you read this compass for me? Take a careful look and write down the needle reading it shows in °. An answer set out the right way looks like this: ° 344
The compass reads ° 240
